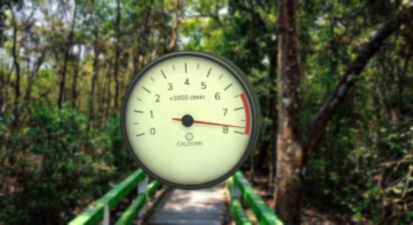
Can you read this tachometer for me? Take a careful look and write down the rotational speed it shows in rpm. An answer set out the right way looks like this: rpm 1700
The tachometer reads rpm 7750
